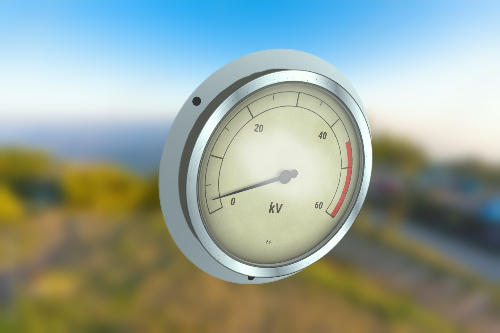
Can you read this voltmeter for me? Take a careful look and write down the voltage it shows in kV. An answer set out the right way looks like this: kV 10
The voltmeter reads kV 2.5
